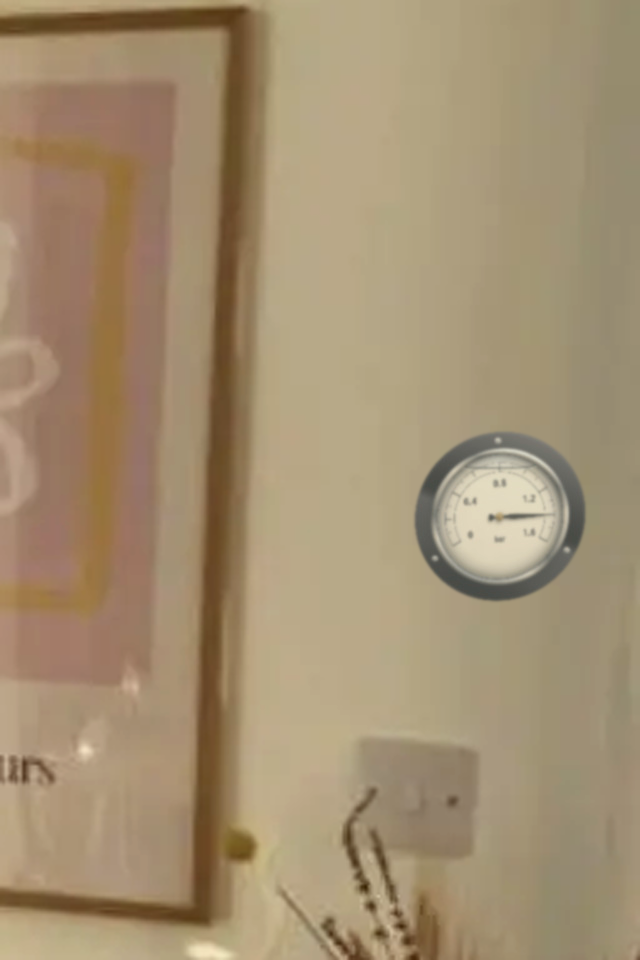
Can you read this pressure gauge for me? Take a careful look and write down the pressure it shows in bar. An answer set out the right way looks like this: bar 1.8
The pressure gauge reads bar 1.4
